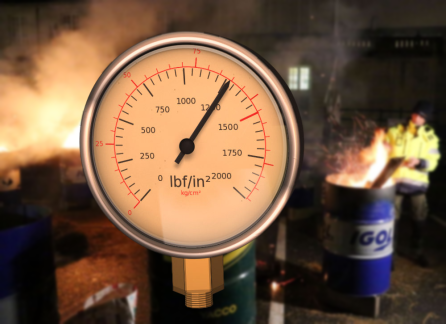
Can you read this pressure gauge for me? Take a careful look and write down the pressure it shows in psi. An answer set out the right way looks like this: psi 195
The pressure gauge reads psi 1275
